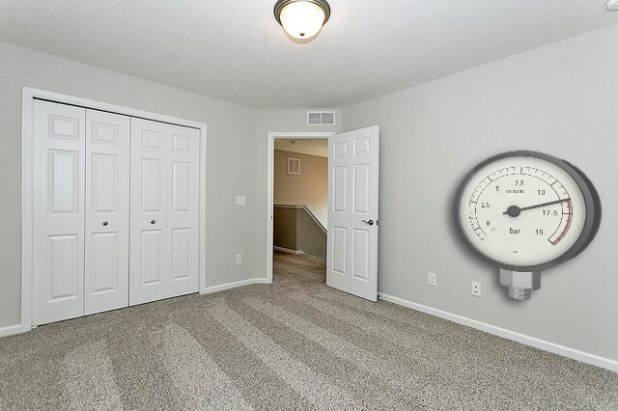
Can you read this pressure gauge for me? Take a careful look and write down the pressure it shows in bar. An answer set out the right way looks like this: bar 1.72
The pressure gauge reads bar 11.5
